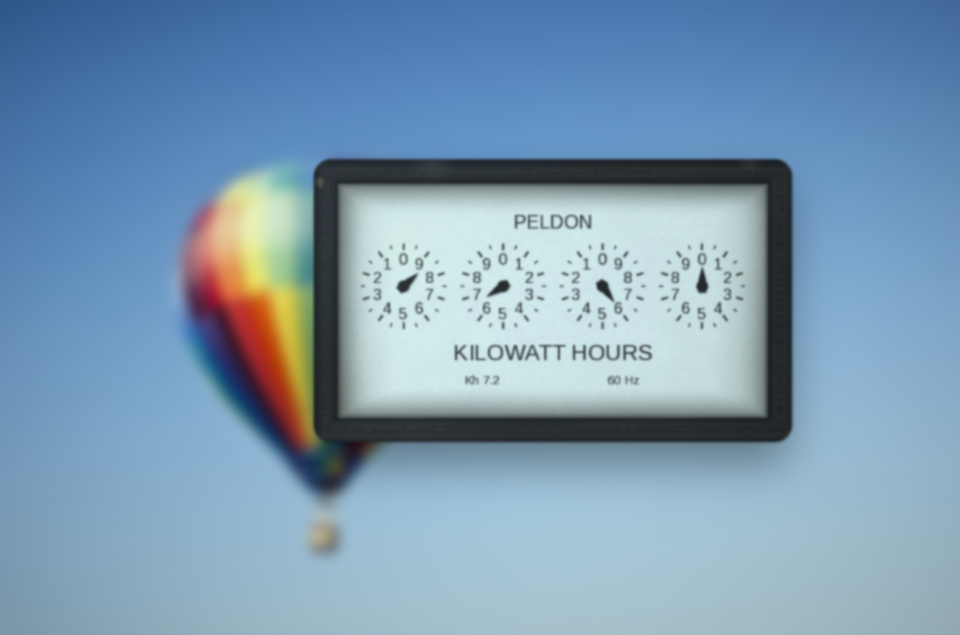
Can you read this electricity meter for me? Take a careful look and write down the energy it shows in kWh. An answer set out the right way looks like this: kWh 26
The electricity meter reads kWh 8660
